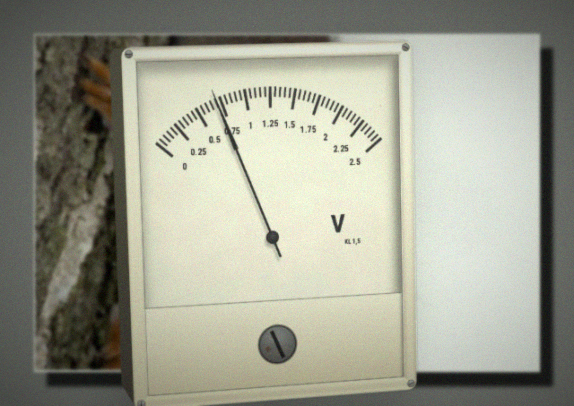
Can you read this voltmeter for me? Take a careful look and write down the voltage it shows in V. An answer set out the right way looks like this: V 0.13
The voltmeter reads V 0.7
